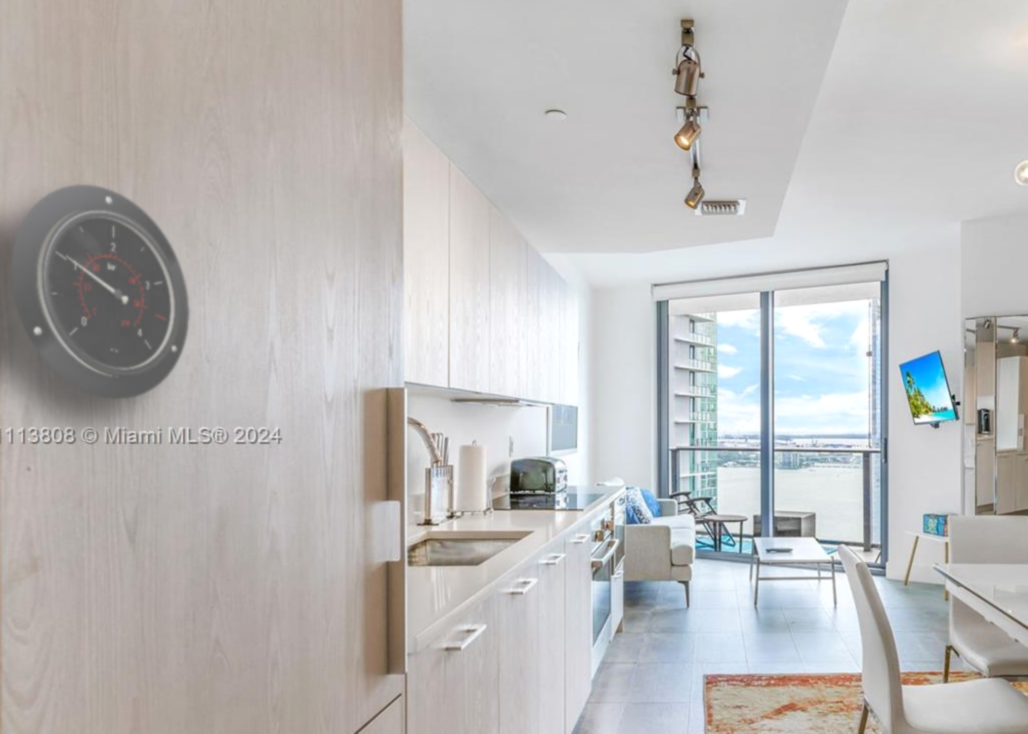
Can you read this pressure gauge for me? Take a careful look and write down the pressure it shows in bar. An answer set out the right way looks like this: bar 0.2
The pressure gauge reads bar 1
